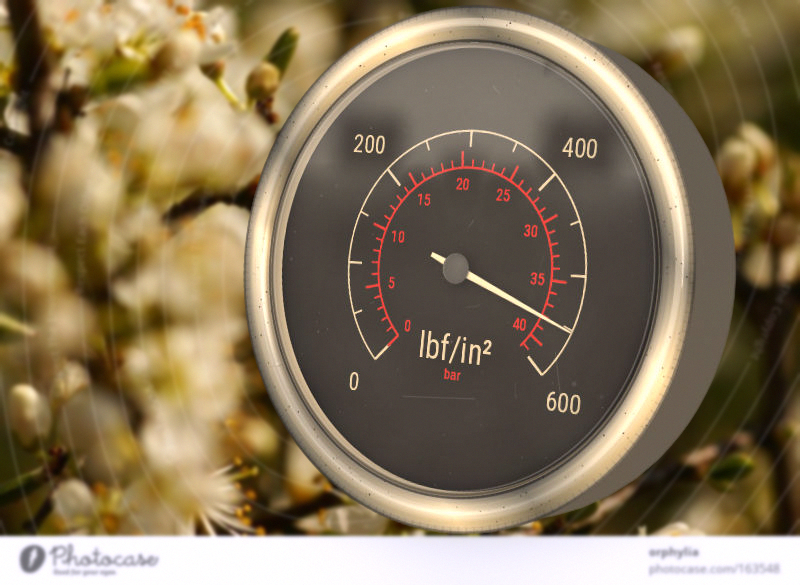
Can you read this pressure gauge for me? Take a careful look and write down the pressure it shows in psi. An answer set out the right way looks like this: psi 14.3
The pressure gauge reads psi 550
